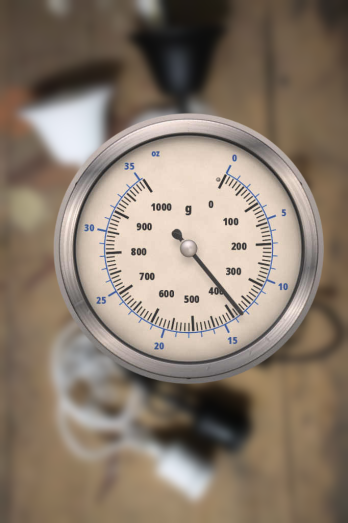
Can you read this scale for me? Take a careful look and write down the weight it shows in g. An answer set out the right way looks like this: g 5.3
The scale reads g 380
